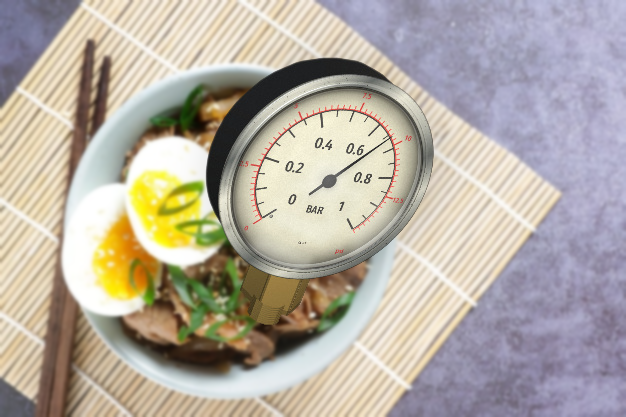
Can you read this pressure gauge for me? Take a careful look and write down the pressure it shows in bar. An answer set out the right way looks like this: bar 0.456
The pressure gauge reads bar 0.65
